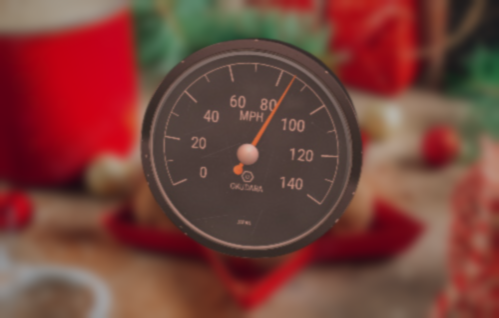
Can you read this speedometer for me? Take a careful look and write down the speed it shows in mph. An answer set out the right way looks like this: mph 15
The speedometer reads mph 85
